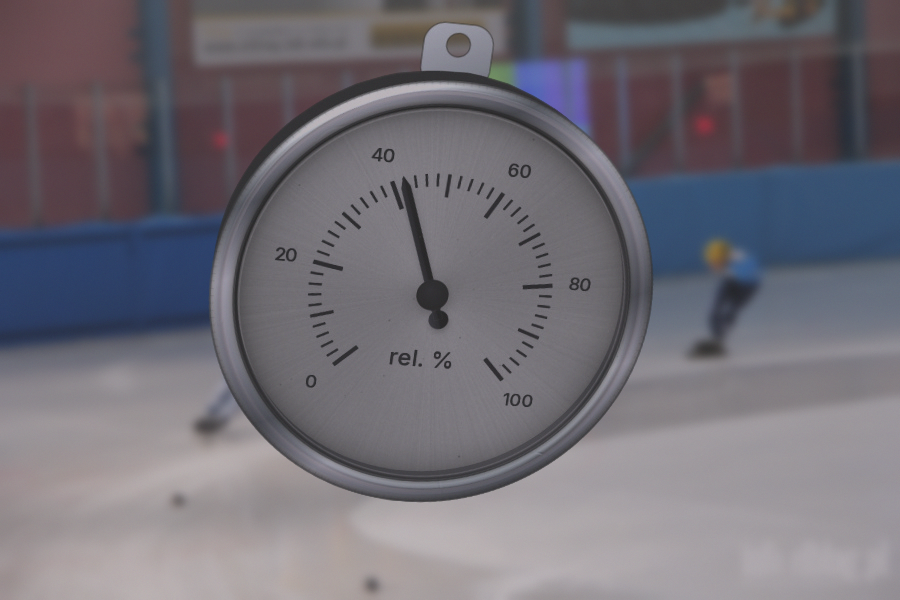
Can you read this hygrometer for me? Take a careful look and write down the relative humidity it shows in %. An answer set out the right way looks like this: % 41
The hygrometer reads % 42
